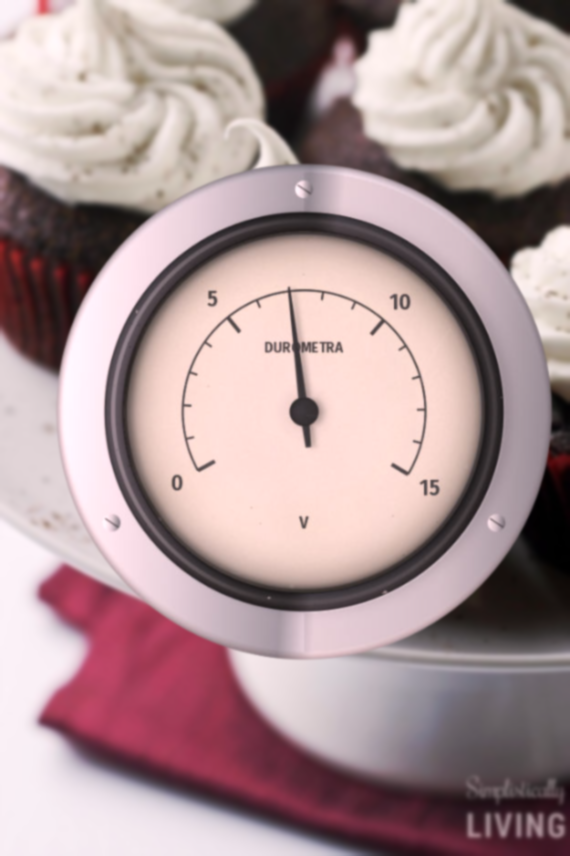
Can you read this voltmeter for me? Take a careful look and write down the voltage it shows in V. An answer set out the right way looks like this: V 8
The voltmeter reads V 7
